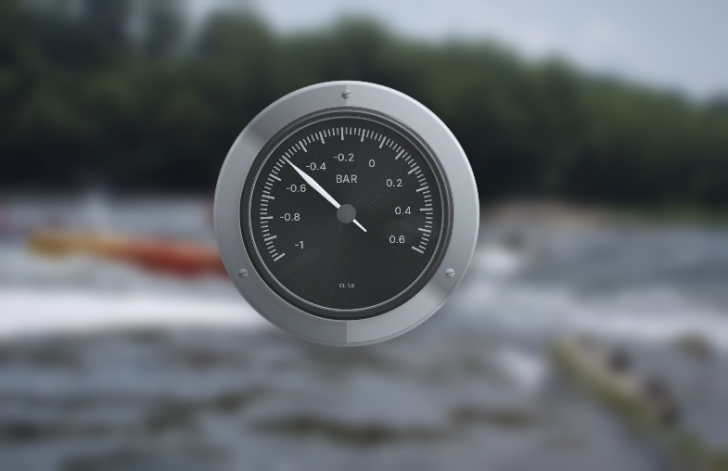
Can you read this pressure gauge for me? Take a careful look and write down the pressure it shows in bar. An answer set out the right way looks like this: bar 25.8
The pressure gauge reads bar -0.5
